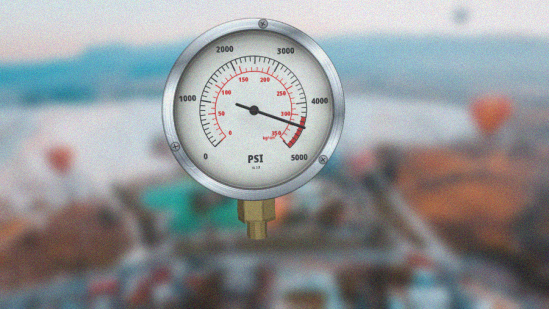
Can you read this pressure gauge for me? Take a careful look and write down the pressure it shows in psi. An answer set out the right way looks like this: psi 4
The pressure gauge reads psi 4500
